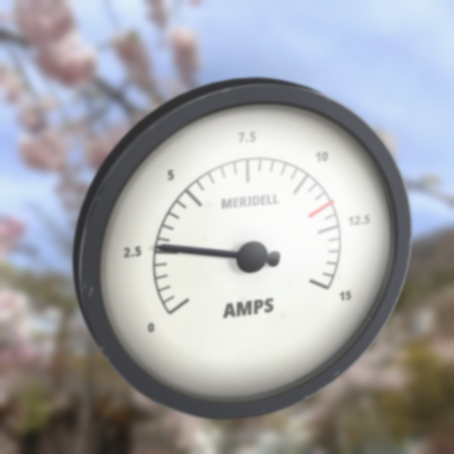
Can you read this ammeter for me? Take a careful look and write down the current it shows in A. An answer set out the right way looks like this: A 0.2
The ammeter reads A 2.75
